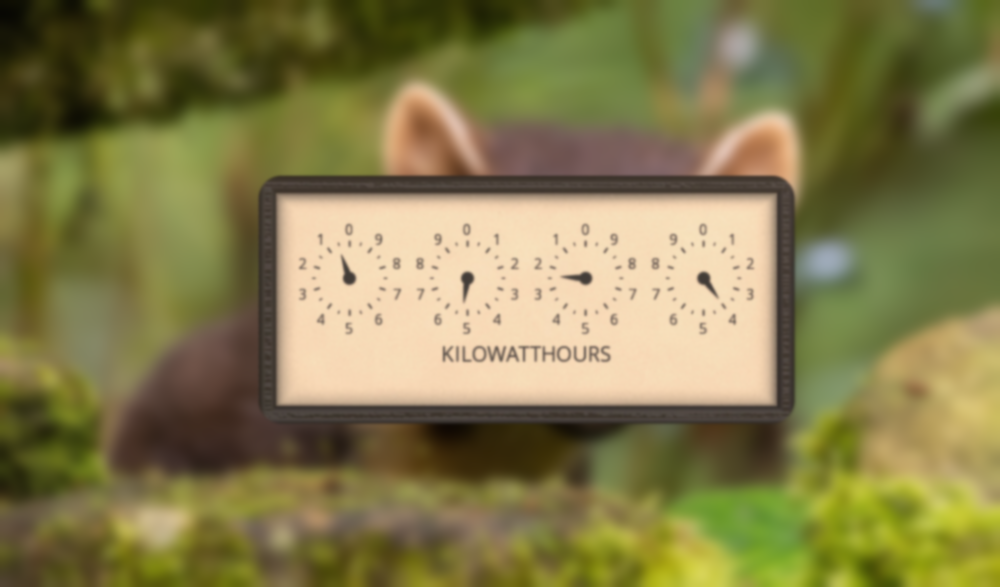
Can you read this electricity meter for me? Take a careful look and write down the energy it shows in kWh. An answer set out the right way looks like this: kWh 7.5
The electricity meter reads kWh 524
